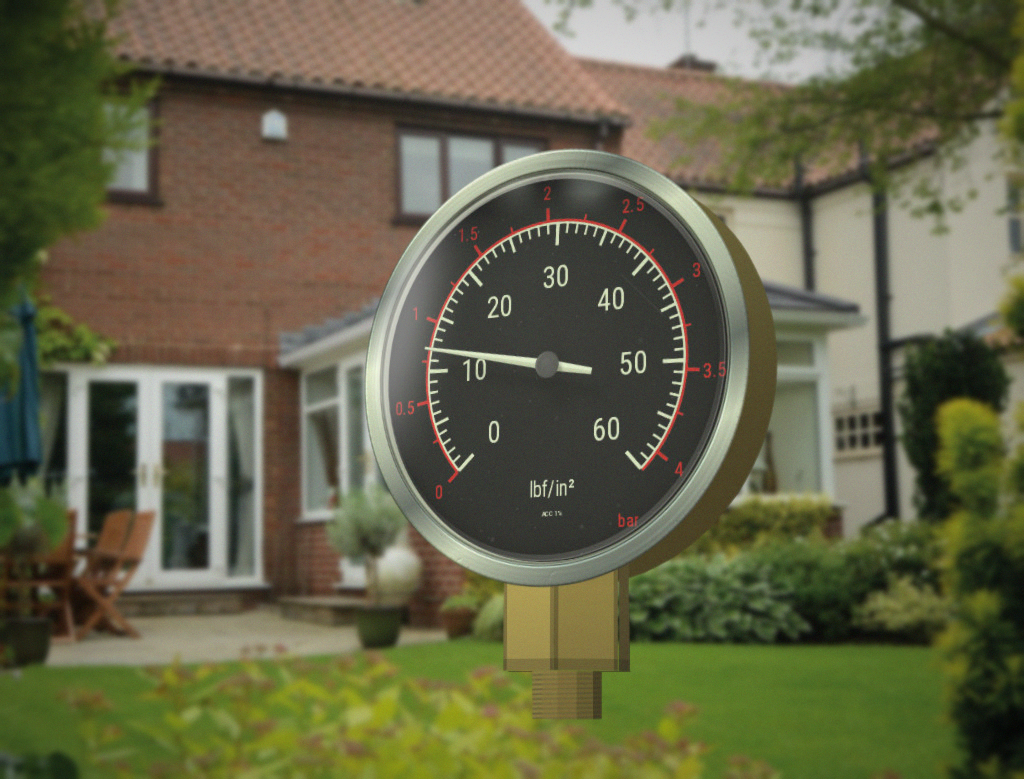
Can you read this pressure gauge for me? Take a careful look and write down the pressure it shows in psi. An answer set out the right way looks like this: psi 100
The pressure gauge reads psi 12
